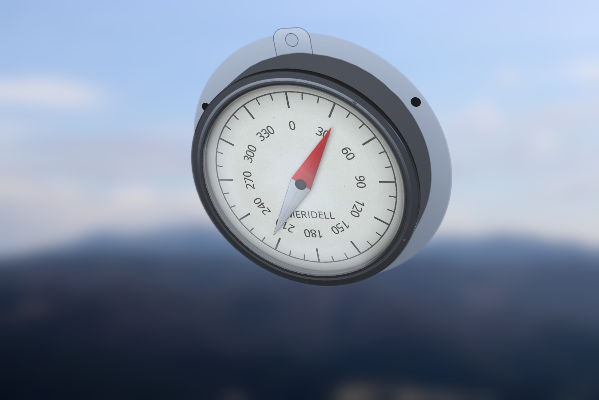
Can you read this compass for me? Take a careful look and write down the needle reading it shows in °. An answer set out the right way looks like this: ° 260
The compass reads ° 35
